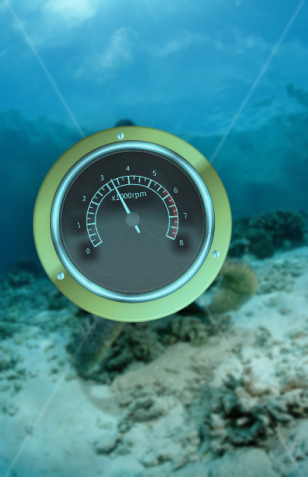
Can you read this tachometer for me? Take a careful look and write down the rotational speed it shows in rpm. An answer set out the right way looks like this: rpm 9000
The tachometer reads rpm 3250
